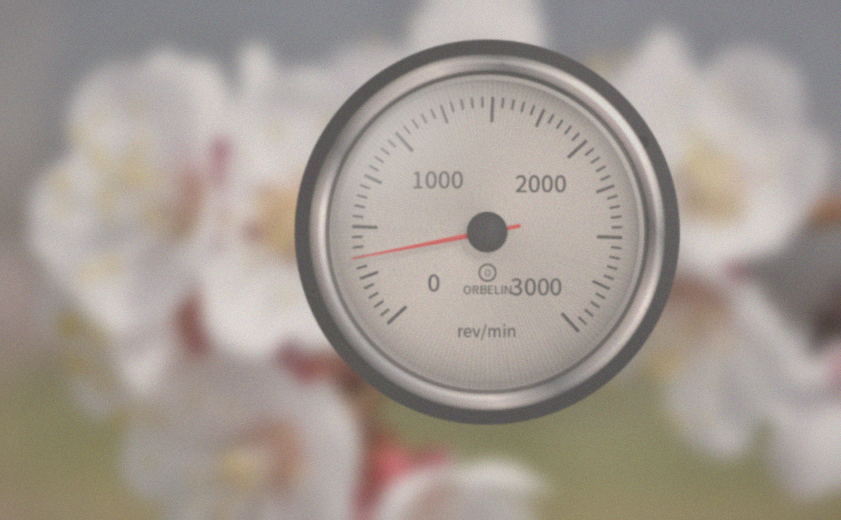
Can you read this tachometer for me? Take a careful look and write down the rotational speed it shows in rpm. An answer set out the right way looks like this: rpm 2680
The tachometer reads rpm 350
